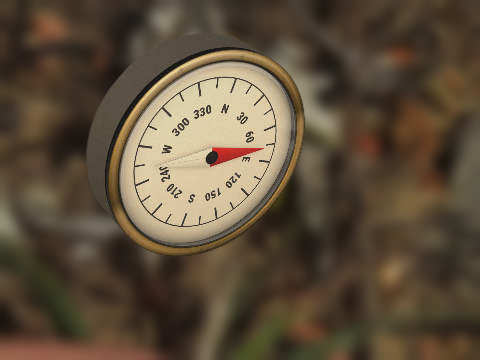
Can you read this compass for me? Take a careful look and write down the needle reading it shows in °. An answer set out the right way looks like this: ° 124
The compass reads ° 75
